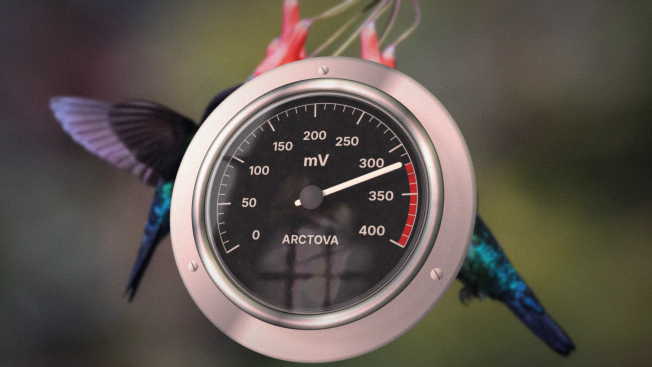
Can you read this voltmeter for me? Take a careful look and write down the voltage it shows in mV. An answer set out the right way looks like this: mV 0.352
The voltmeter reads mV 320
